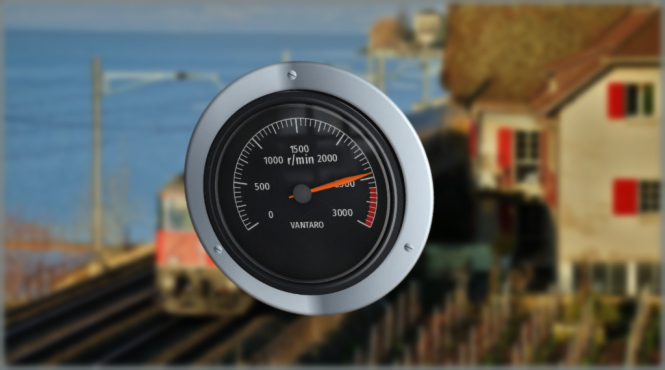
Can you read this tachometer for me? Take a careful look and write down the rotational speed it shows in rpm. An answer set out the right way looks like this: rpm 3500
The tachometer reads rpm 2450
